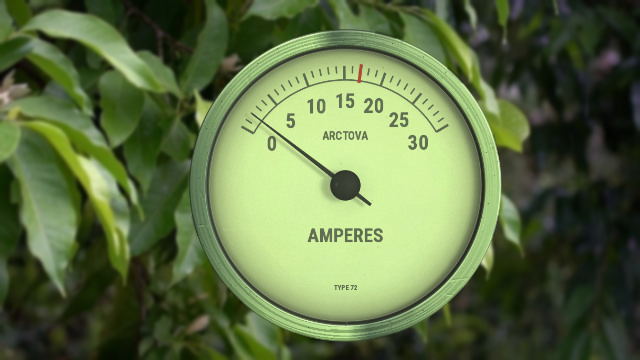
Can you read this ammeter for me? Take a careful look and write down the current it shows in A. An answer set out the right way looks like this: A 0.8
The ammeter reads A 2
